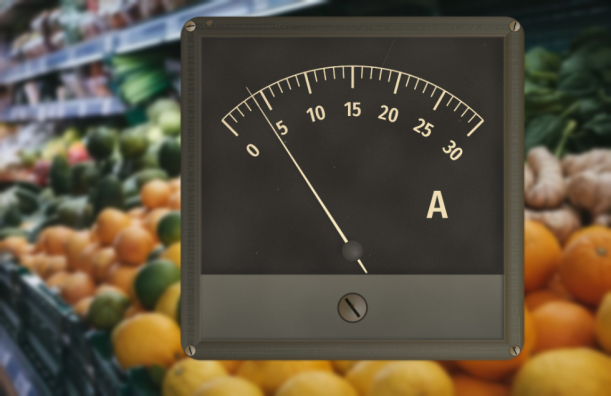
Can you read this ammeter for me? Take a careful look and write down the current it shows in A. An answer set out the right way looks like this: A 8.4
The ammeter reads A 4
